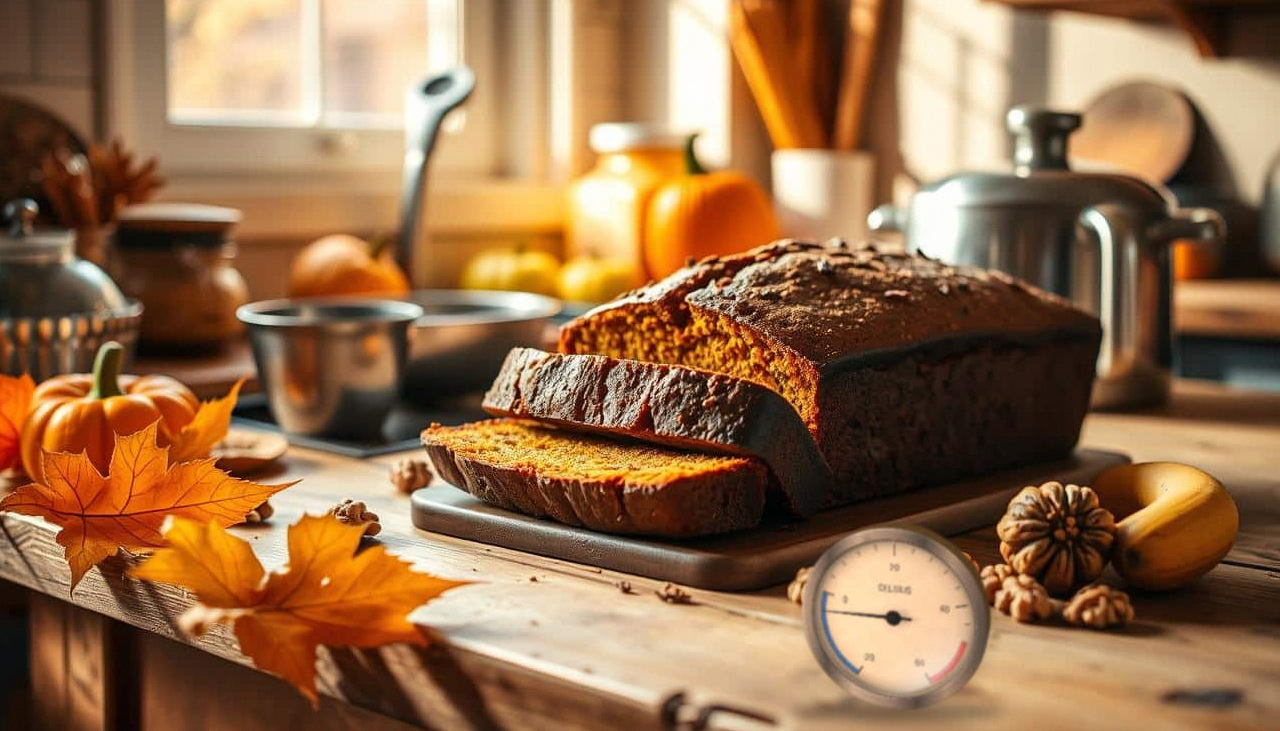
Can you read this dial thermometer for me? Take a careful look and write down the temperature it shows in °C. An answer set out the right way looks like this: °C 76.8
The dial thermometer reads °C -4
